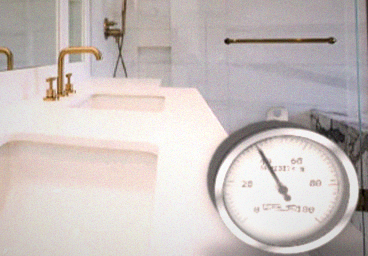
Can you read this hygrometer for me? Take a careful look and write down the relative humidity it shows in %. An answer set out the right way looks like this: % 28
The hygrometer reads % 40
